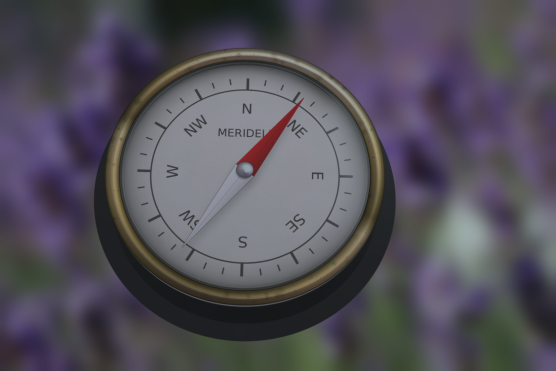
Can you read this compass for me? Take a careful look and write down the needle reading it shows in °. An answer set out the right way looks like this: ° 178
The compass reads ° 35
